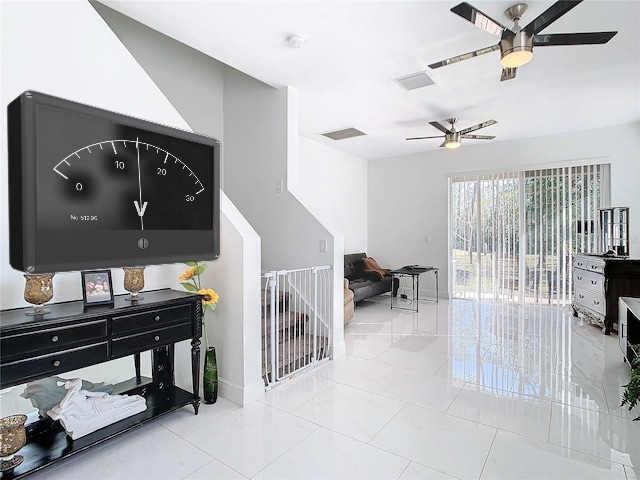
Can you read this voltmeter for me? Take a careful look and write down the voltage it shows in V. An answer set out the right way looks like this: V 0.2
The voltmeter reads V 14
